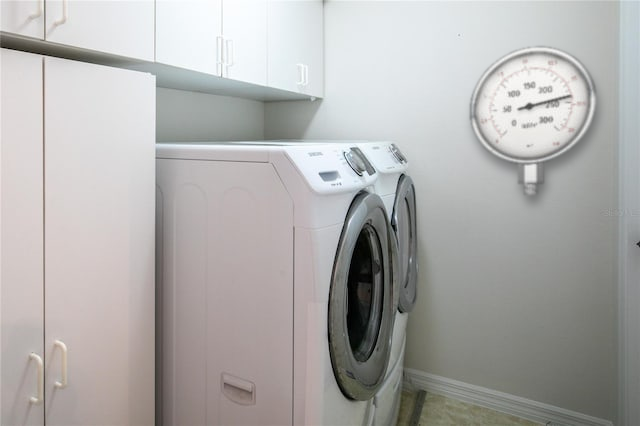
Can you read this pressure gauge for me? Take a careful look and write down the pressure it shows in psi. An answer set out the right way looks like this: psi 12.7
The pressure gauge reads psi 240
